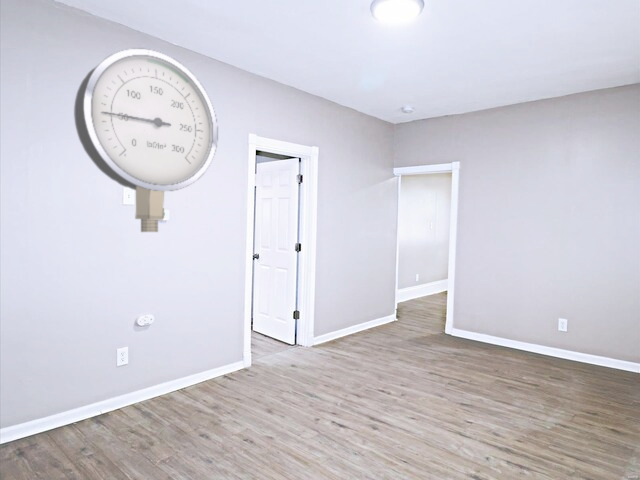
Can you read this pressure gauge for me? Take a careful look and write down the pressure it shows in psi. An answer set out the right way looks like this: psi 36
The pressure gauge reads psi 50
